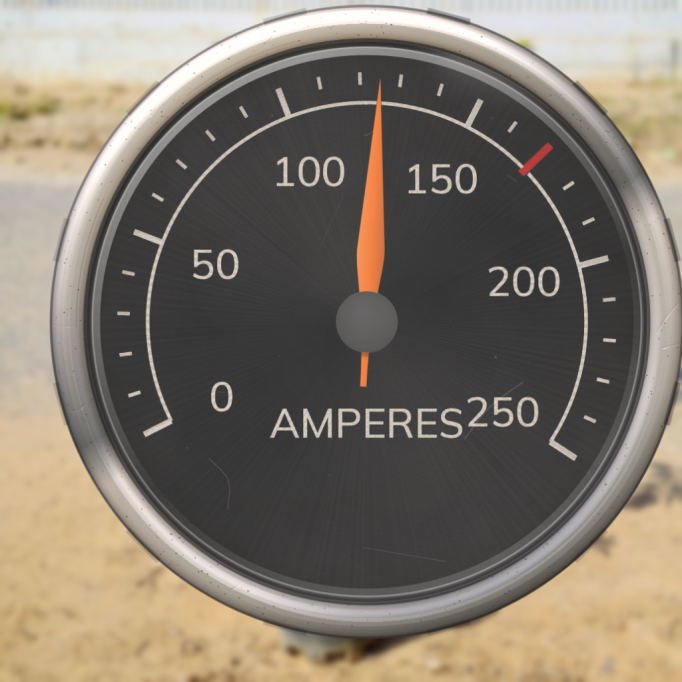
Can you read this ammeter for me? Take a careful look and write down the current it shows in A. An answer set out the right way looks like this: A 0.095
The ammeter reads A 125
